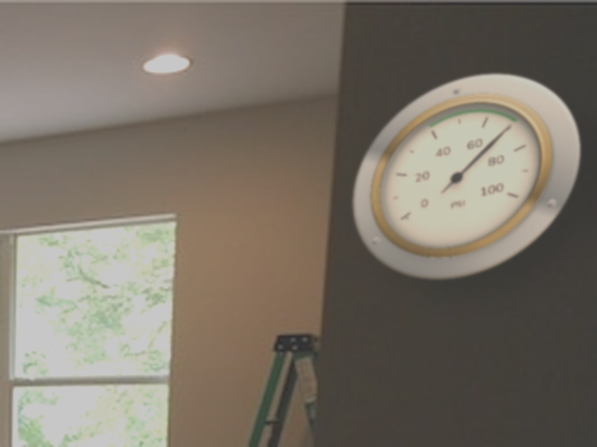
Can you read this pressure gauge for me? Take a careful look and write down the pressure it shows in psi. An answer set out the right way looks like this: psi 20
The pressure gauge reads psi 70
